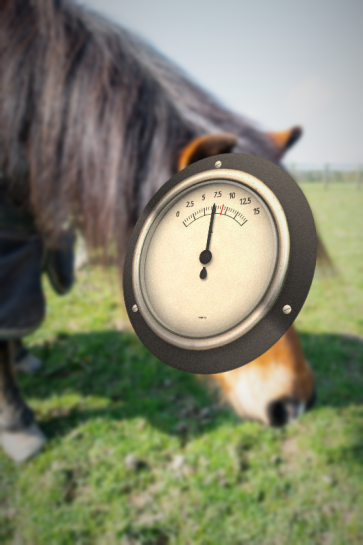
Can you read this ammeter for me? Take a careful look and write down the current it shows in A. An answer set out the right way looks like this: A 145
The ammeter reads A 7.5
